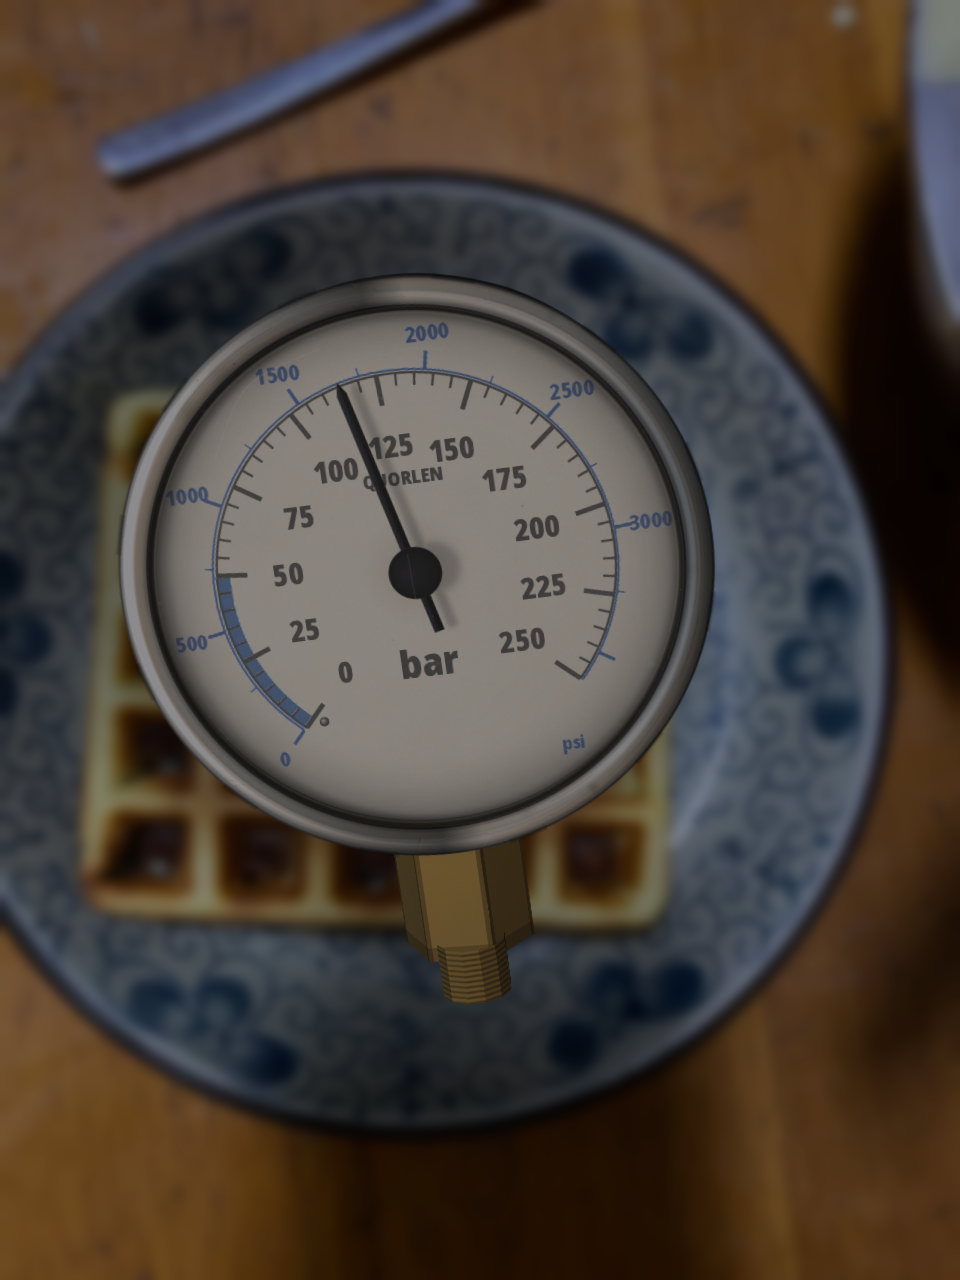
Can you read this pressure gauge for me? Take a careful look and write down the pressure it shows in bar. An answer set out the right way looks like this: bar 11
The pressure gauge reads bar 115
